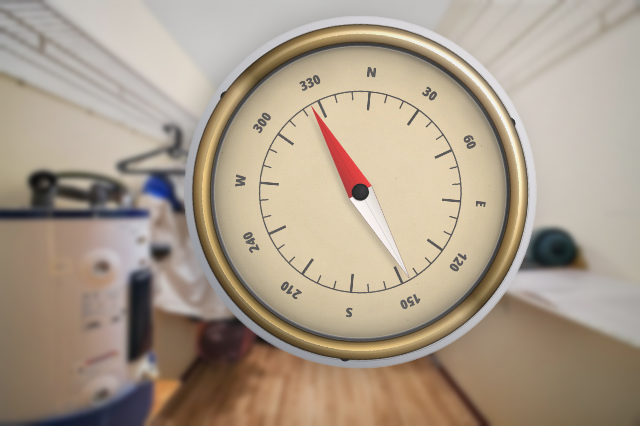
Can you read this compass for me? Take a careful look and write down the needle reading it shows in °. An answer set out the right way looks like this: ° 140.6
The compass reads ° 325
